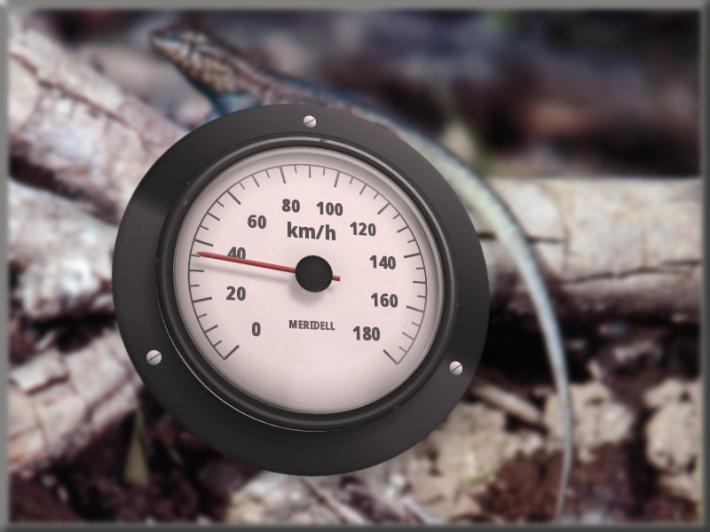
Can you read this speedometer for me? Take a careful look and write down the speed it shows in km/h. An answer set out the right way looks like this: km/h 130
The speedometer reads km/h 35
